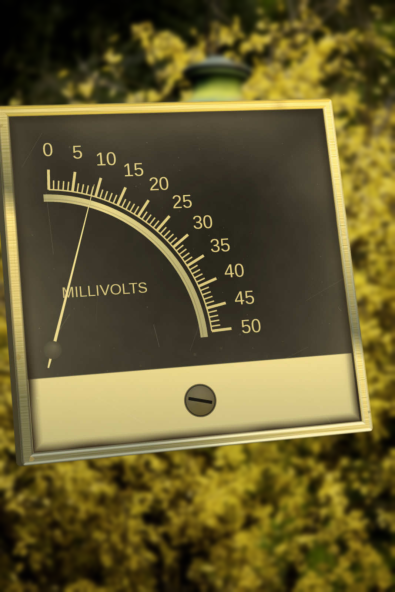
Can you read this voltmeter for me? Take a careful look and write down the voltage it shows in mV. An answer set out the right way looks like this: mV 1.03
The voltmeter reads mV 9
